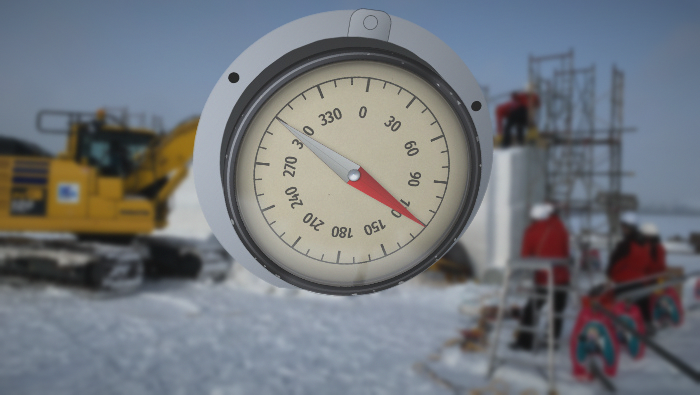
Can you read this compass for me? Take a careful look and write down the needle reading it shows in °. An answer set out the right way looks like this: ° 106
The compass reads ° 120
